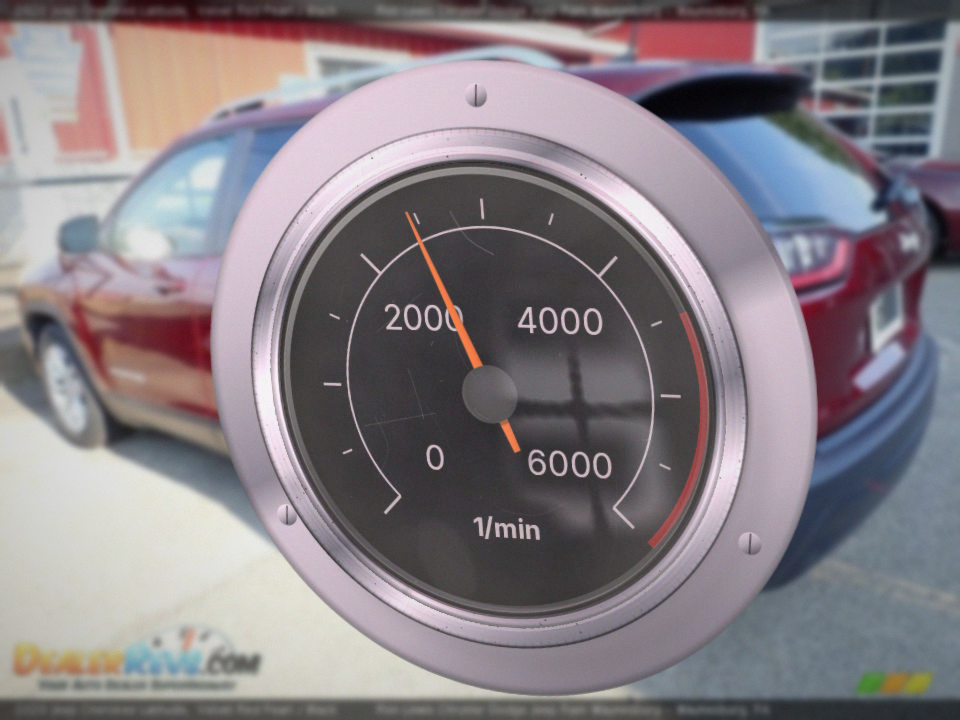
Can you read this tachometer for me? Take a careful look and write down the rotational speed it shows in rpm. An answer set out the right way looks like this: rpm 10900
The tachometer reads rpm 2500
